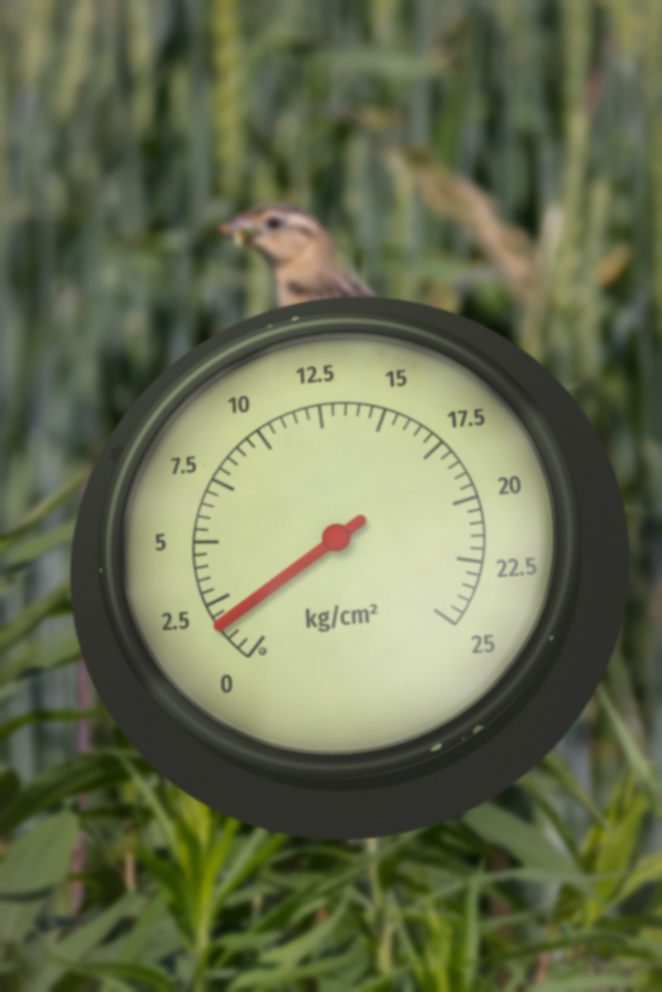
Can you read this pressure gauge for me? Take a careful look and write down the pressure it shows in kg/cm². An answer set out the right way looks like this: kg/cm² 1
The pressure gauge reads kg/cm² 1.5
